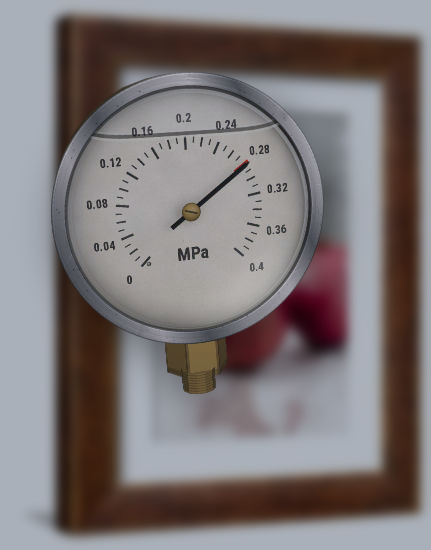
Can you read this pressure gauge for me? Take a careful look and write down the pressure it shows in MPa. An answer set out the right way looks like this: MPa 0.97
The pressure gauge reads MPa 0.28
